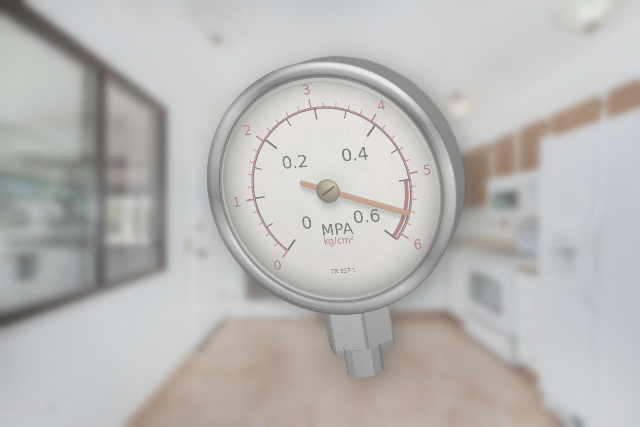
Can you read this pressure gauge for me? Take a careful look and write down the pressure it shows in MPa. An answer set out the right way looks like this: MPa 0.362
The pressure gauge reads MPa 0.55
